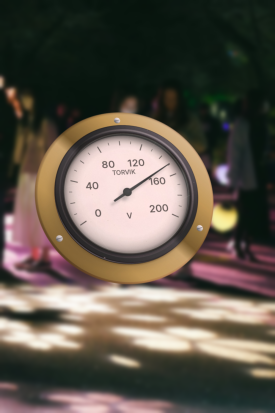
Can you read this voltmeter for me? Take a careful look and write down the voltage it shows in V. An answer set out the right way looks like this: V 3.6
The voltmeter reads V 150
